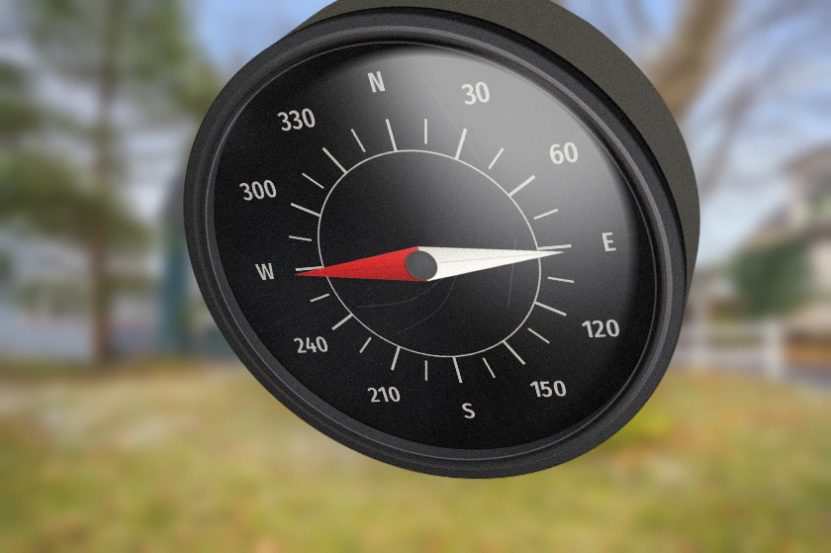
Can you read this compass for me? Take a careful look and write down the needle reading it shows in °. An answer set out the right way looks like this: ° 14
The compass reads ° 270
